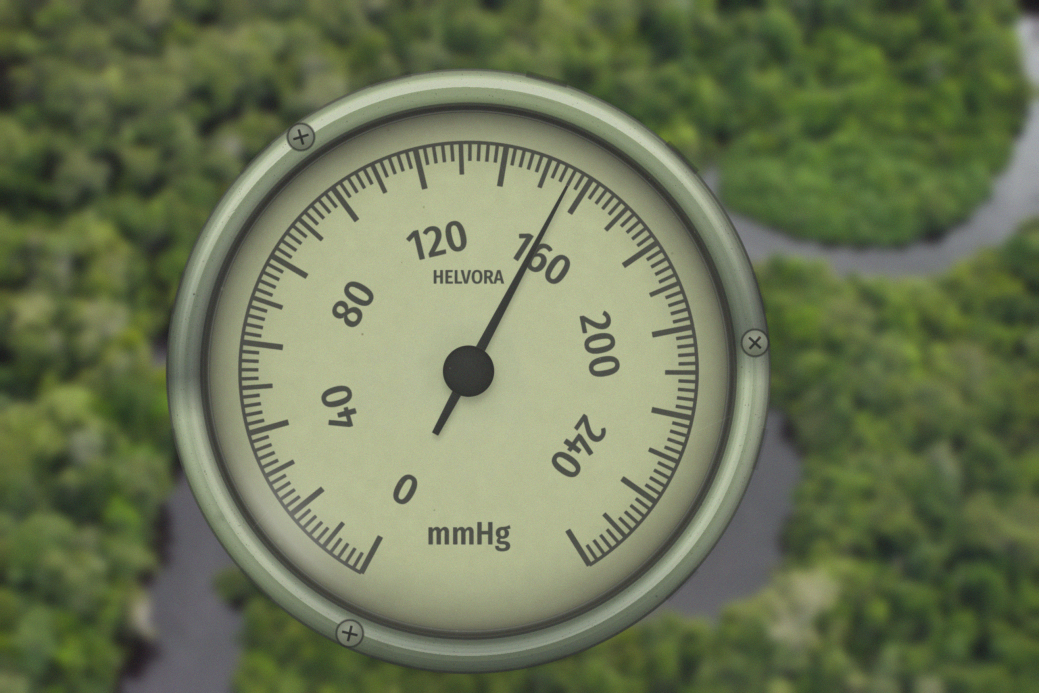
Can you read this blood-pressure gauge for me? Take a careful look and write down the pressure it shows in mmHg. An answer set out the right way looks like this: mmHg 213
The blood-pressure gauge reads mmHg 156
